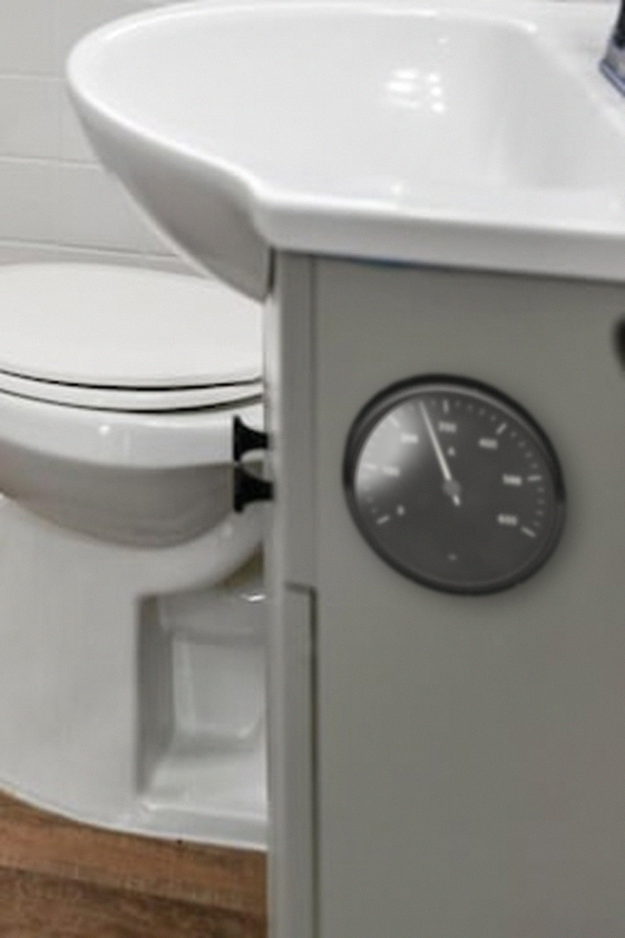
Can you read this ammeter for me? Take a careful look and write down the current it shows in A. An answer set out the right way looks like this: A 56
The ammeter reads A 260
